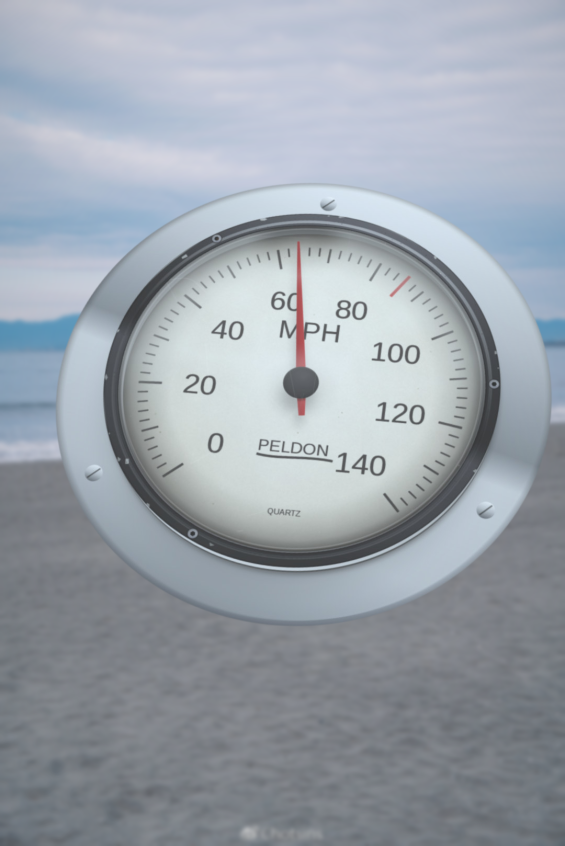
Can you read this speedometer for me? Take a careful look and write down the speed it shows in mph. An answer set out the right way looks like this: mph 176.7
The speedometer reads mph 64
